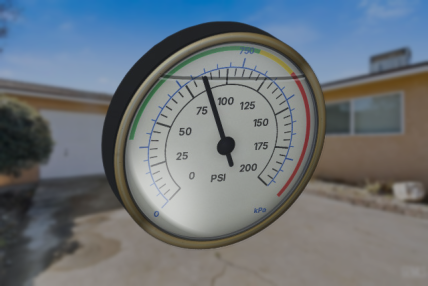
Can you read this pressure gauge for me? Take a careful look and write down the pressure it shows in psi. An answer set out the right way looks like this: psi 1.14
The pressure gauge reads psi 85
